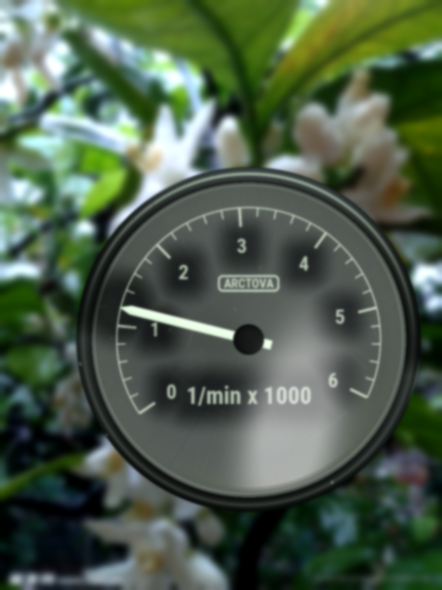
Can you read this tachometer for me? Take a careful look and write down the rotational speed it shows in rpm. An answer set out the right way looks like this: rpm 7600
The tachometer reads rpm 1200
